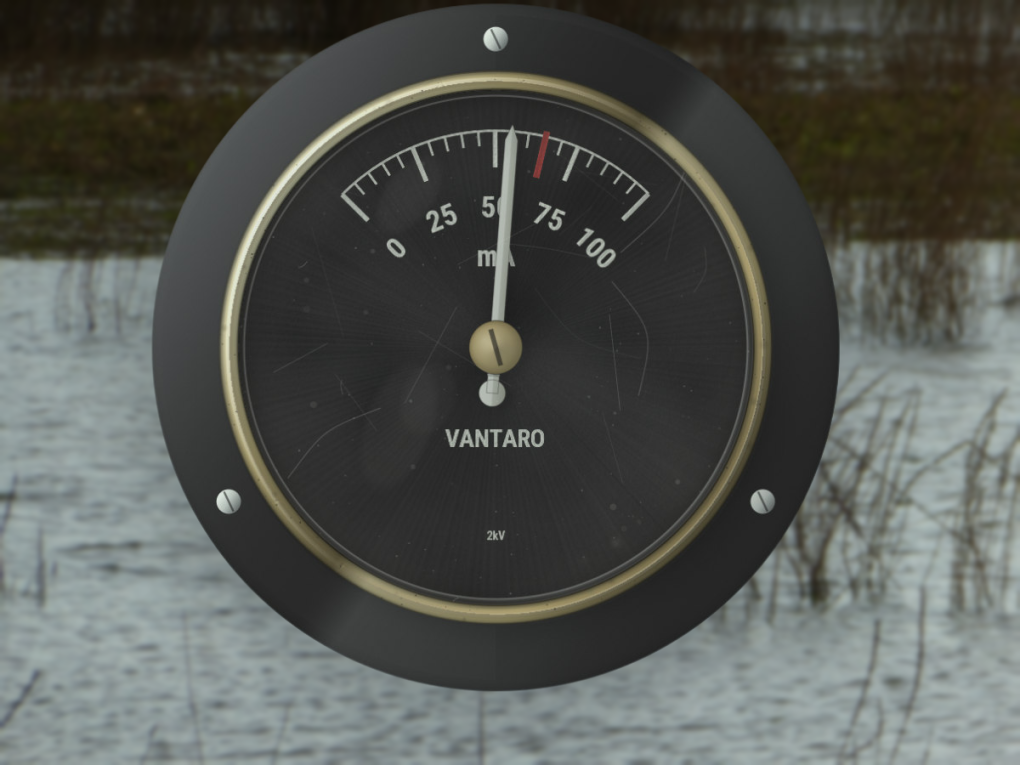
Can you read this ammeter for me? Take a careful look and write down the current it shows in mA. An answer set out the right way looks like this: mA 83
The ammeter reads mA 55
